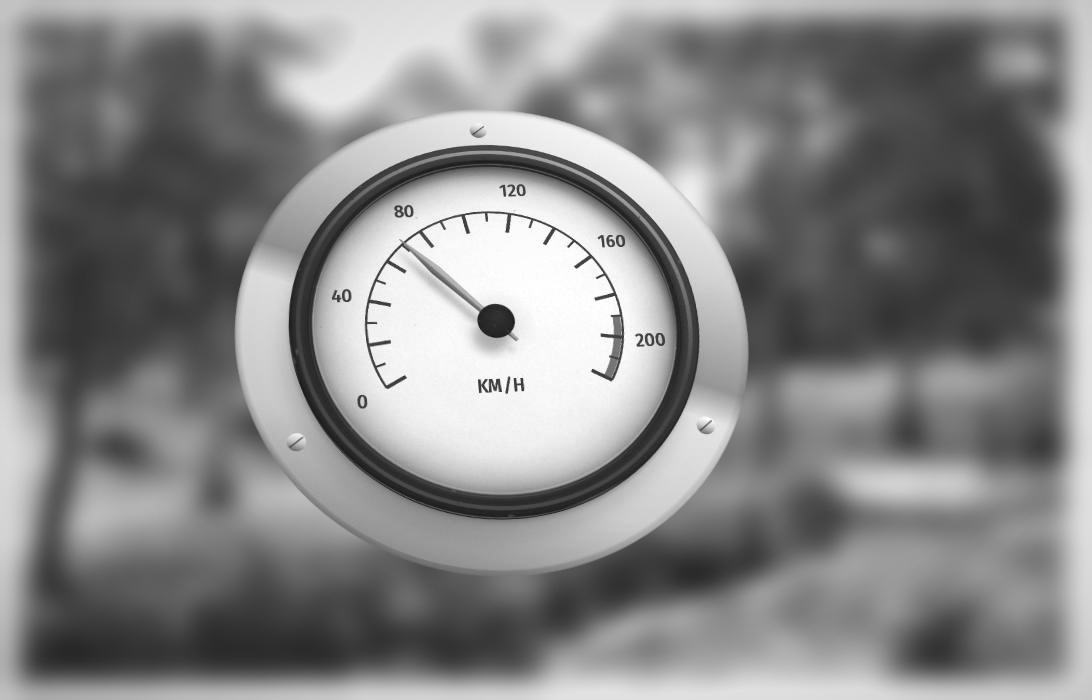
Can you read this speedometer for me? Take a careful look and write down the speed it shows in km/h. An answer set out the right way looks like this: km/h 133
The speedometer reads km/h 70
